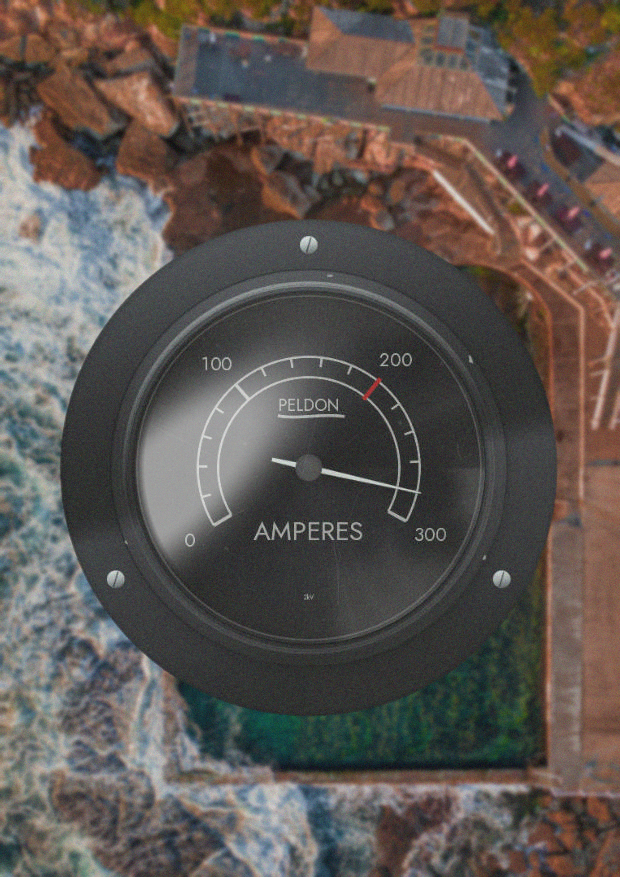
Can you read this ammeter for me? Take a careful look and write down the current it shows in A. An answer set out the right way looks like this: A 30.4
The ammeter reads A 280
